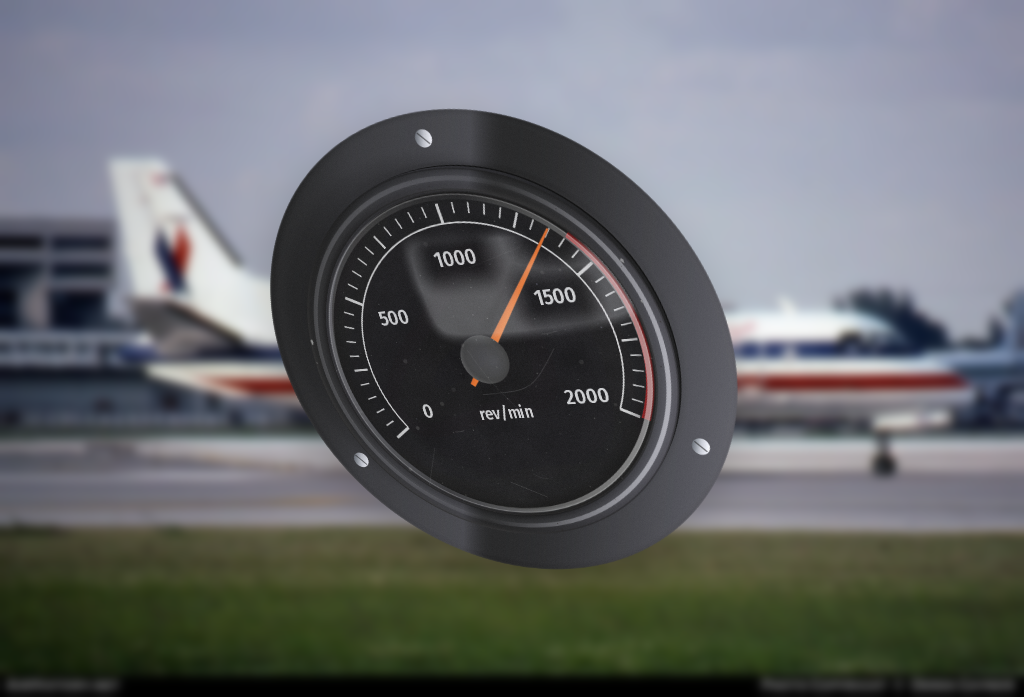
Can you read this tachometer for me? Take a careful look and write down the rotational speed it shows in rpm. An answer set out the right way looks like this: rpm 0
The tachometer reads rpm 1350
